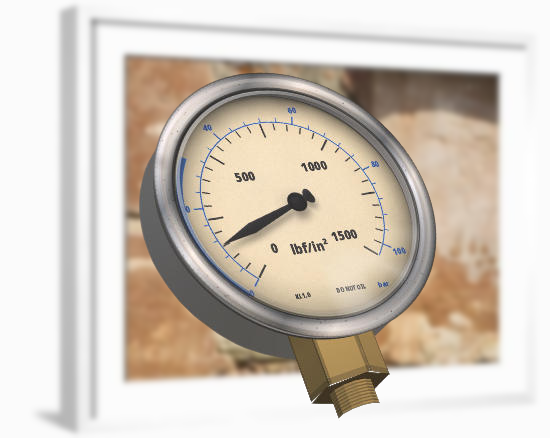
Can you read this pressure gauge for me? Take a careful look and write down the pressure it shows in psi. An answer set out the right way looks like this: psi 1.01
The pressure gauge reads psi 150
